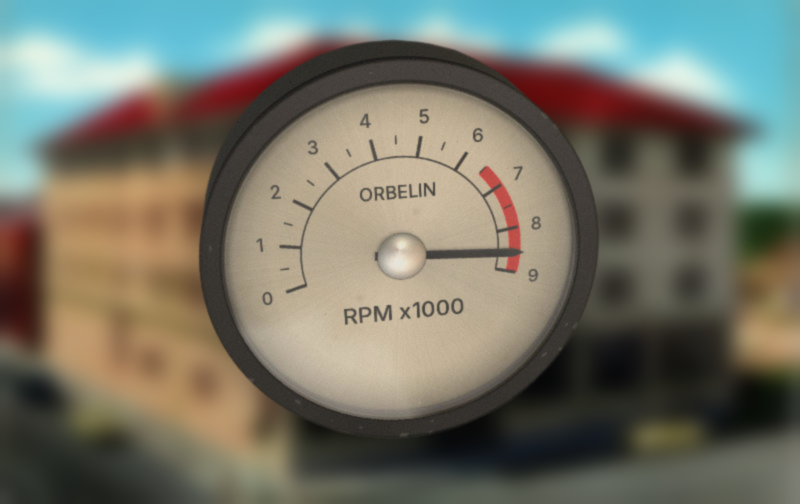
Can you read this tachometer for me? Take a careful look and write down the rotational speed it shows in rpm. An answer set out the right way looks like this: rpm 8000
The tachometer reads rpm 8500
